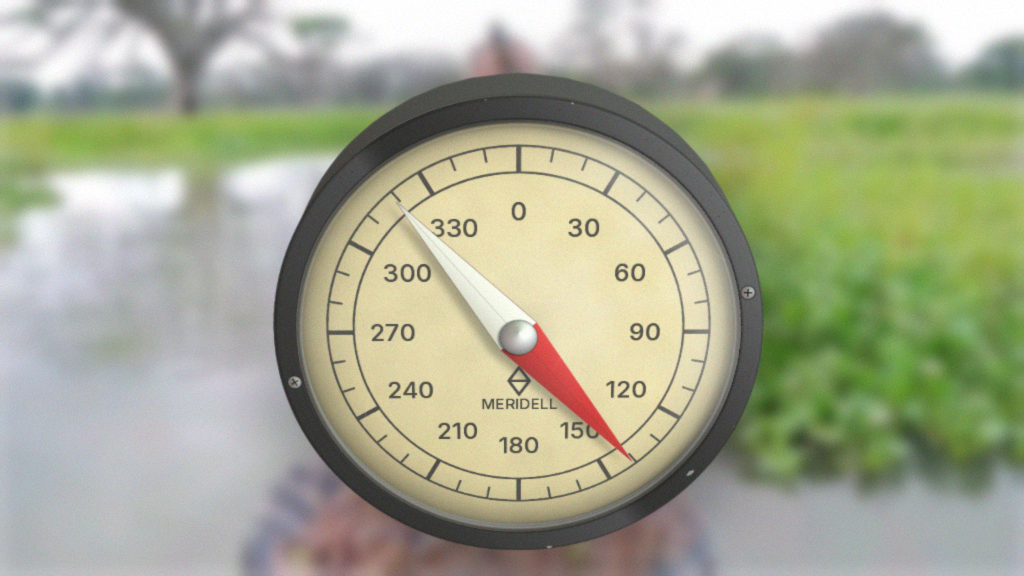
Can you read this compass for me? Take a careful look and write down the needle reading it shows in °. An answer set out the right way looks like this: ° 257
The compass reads ° 140
